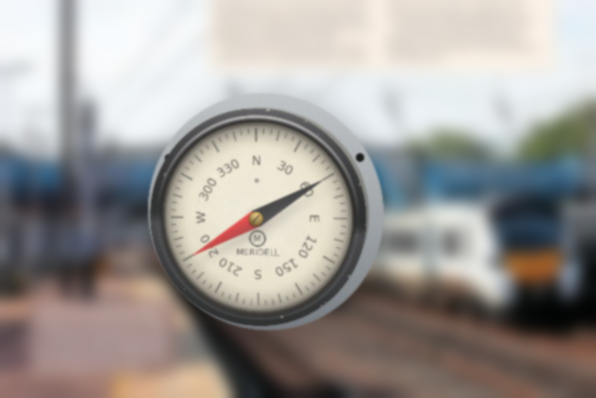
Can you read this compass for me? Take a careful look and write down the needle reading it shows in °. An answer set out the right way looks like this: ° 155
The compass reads ° 240
